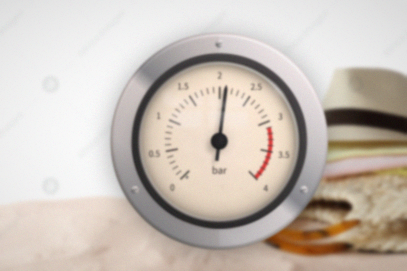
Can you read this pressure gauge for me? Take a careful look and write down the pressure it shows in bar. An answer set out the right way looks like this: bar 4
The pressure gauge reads bar 2.1
